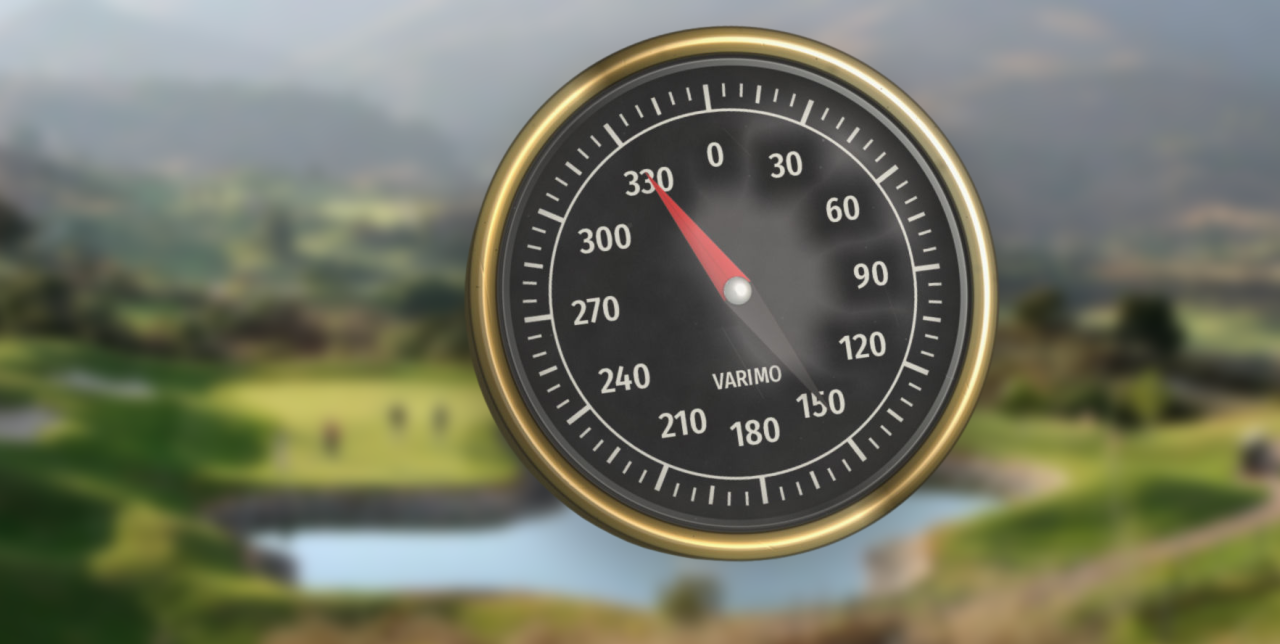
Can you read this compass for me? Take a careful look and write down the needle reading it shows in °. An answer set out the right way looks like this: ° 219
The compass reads ° 330
